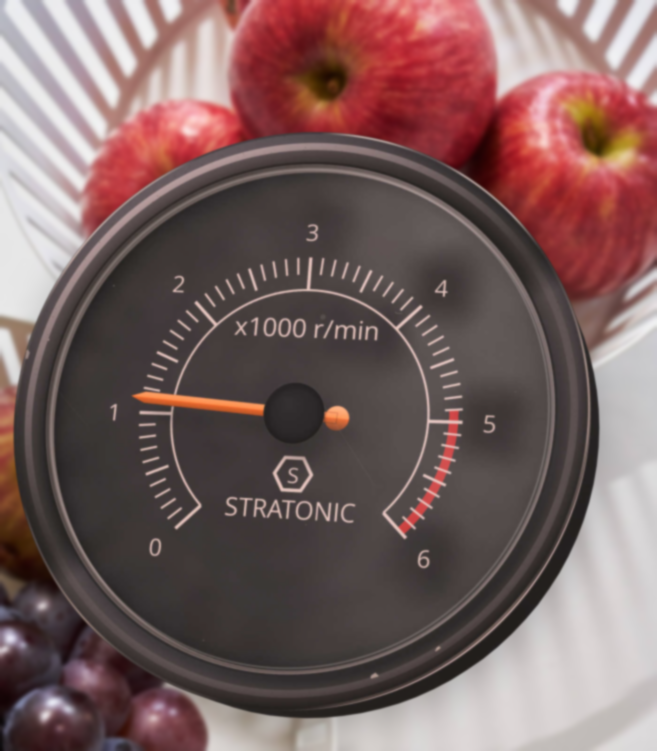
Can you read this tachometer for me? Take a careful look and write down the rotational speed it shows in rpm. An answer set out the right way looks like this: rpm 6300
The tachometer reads rpm 1100
